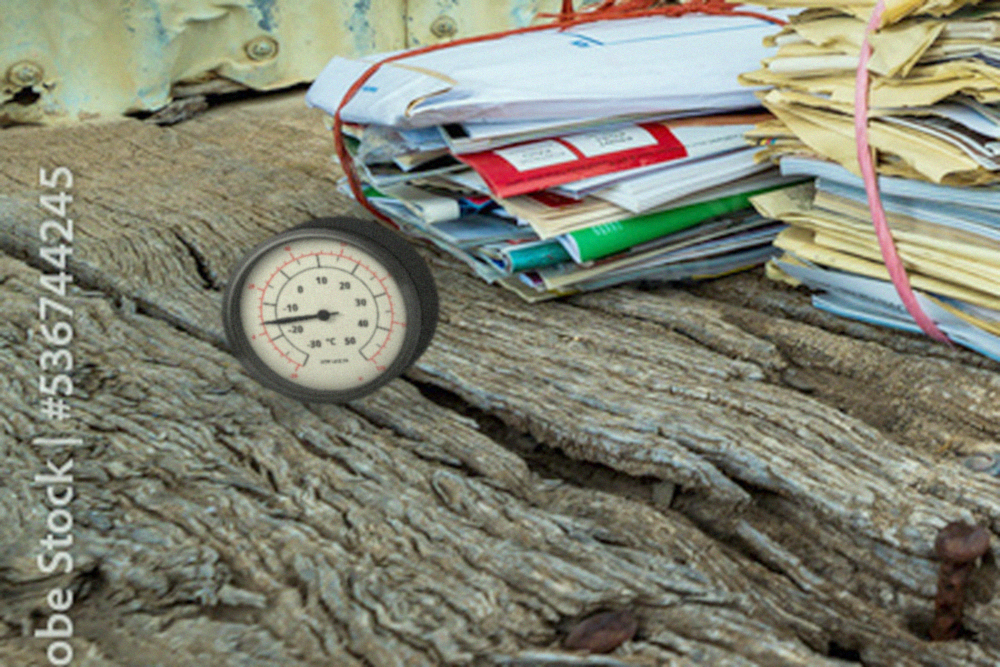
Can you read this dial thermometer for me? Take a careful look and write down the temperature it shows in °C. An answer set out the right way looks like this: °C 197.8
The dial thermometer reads °C -15
